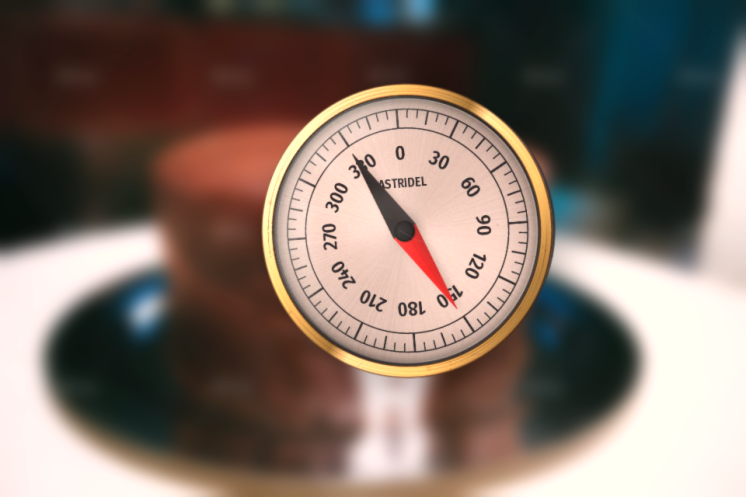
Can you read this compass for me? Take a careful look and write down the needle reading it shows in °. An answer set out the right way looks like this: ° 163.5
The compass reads ° 150
